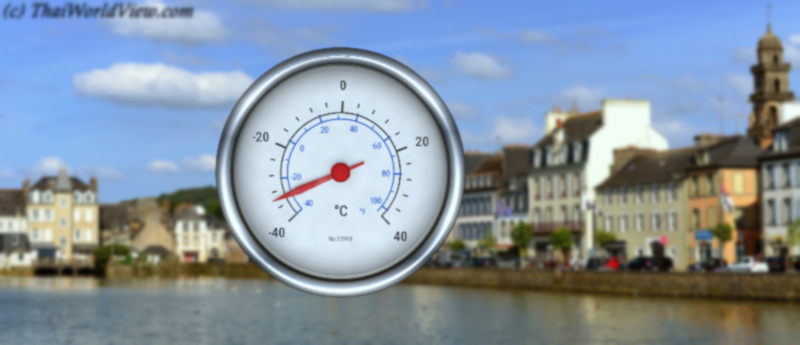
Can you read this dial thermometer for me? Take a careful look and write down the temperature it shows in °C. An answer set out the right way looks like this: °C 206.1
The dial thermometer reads °C -34
